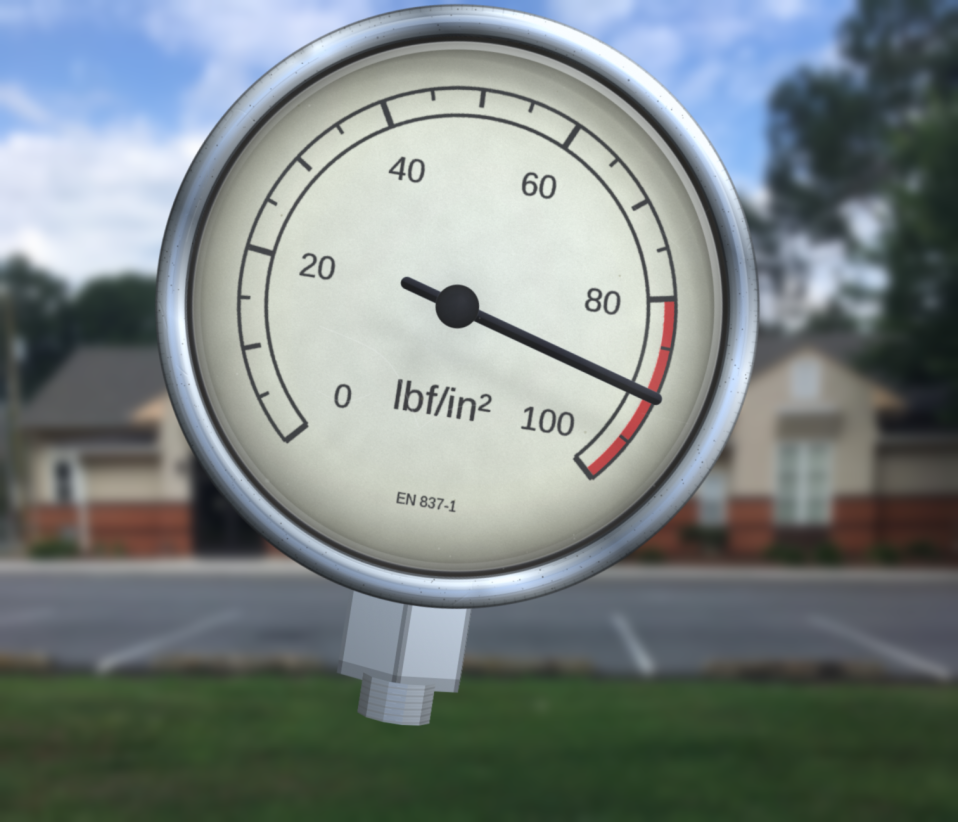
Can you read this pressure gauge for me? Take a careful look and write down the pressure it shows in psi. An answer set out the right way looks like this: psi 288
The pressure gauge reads psi 90
